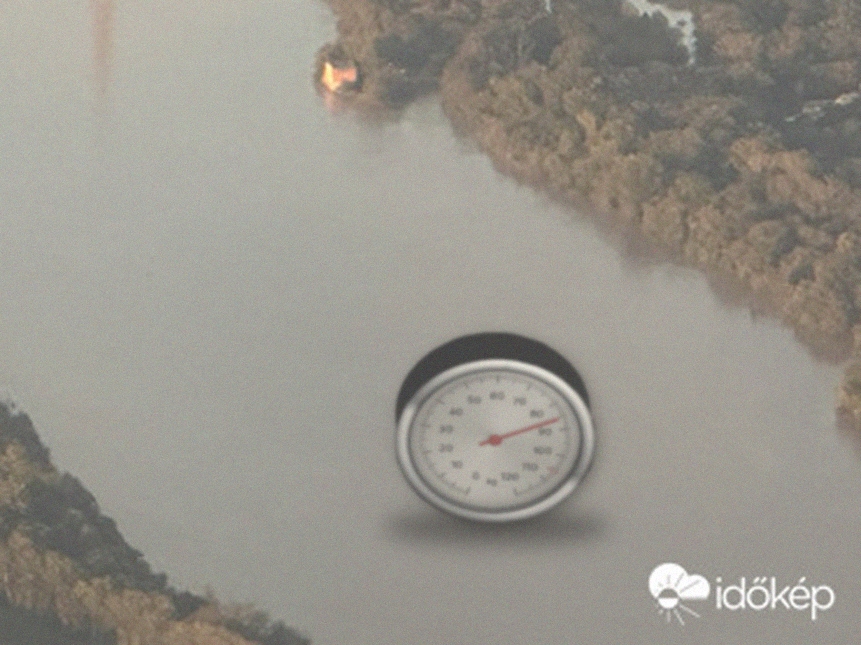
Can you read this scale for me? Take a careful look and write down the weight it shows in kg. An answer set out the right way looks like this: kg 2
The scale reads kg 85
